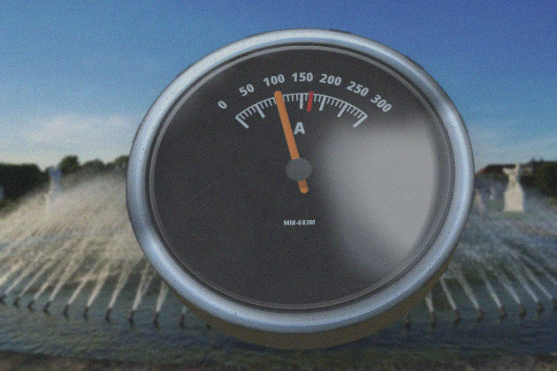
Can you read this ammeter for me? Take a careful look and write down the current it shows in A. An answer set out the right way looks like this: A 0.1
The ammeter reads A 100
